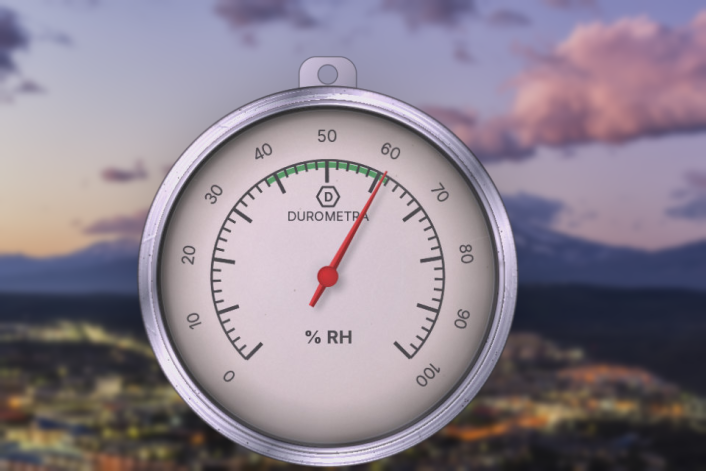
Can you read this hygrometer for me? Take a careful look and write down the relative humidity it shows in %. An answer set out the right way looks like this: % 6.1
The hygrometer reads % 61
